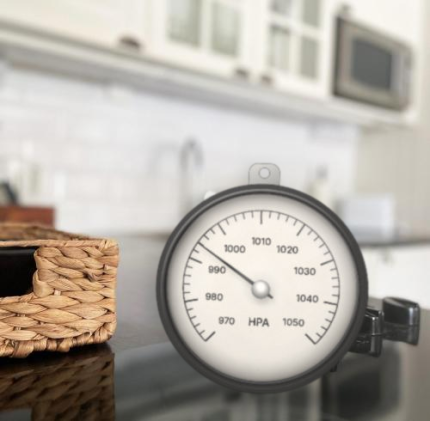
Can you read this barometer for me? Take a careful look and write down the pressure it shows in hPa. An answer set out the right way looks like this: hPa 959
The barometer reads hPa 994
